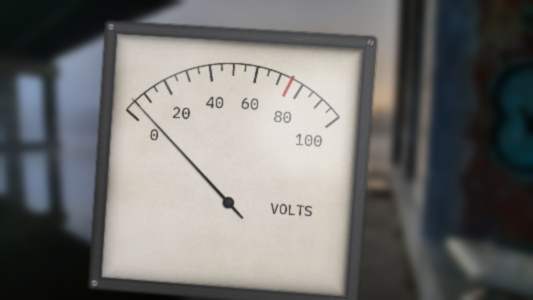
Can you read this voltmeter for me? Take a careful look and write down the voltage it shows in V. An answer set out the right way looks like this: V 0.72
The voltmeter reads V 5
